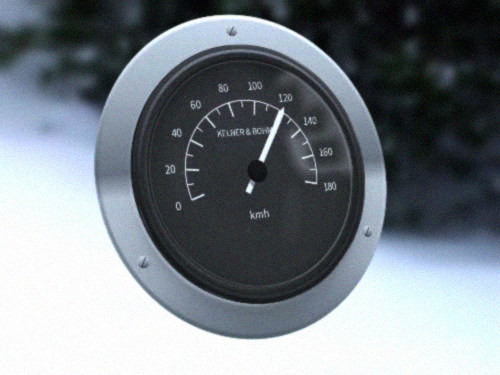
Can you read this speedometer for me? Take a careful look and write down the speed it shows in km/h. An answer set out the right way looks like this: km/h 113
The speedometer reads km/h 120
